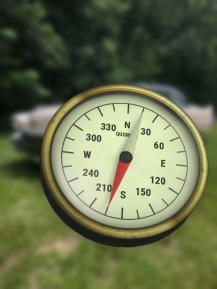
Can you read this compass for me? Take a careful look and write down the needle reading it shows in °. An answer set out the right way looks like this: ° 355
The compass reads ° 195
